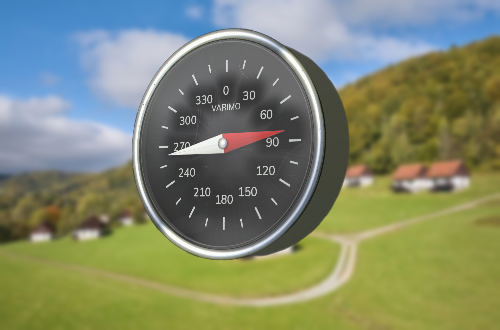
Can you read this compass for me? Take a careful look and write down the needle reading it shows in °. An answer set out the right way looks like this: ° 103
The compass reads ° 82.5
